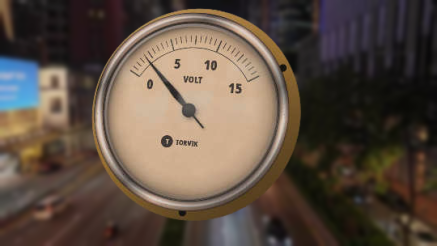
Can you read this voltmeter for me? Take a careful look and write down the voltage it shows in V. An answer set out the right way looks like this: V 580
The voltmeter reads V 2
